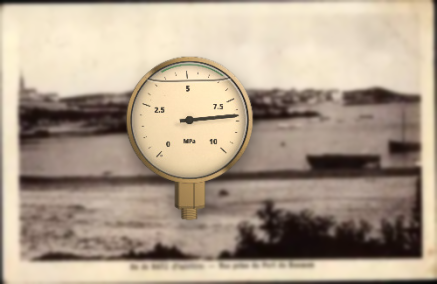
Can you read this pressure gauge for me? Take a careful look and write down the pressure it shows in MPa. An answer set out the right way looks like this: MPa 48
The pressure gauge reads MPa 8.25
